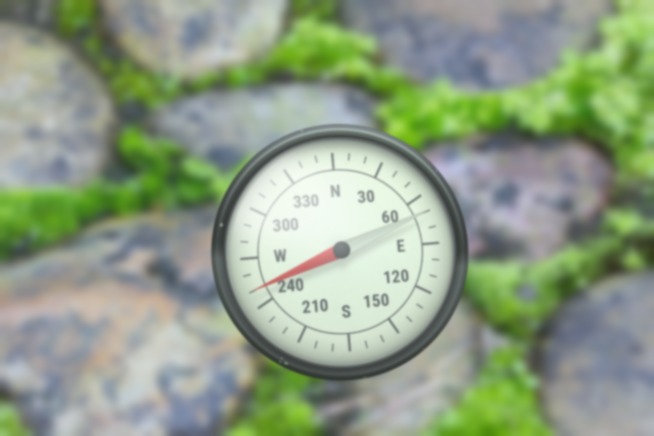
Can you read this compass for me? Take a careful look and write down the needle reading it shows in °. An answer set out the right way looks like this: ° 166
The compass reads ° 250
